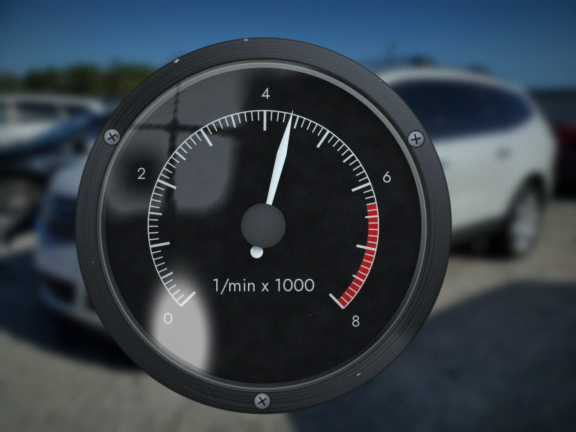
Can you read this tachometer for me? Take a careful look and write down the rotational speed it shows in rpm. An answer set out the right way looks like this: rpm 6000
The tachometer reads rpm 4400
